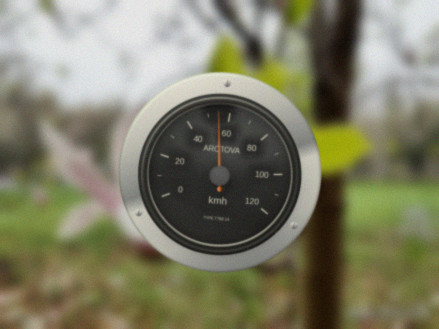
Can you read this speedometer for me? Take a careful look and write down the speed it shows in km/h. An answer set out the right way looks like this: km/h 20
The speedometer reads km/h 55
